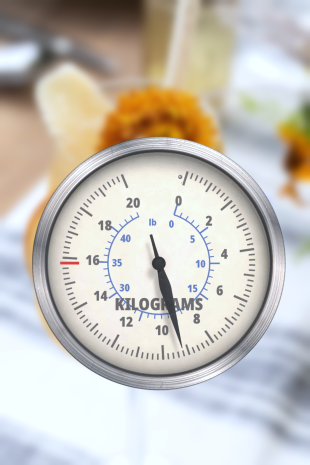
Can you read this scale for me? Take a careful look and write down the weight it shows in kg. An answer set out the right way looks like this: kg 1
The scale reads kg 9.2
